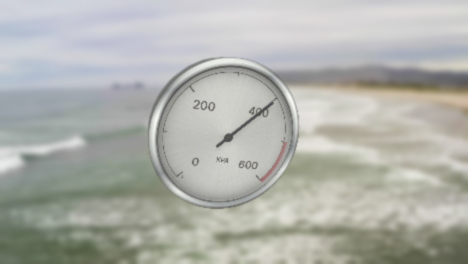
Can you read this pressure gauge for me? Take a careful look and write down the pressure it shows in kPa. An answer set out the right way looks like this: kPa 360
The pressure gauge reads kPa 400
